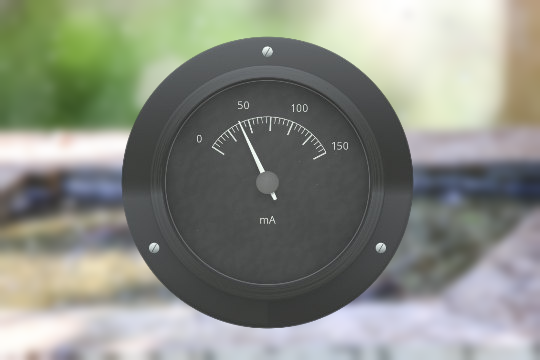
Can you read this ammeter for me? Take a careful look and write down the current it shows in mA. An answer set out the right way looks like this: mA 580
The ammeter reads mA 40
